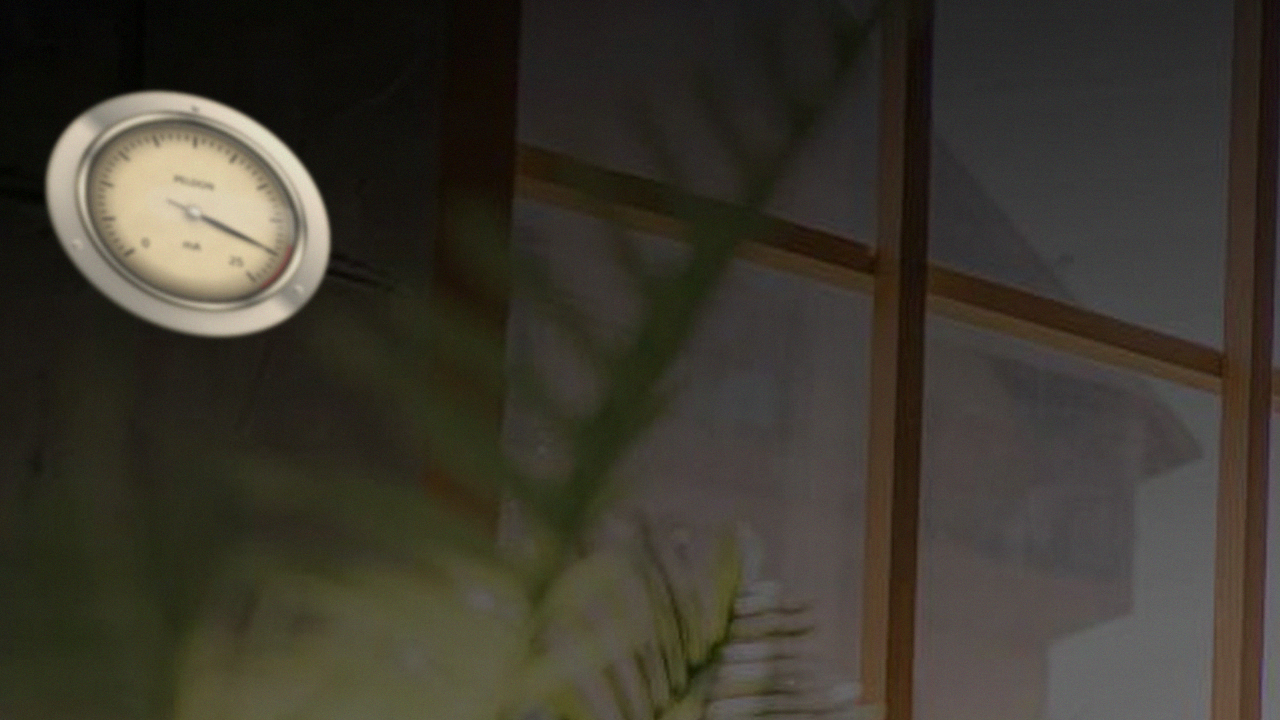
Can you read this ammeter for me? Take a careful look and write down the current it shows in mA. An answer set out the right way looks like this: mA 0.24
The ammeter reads mA 22.5
